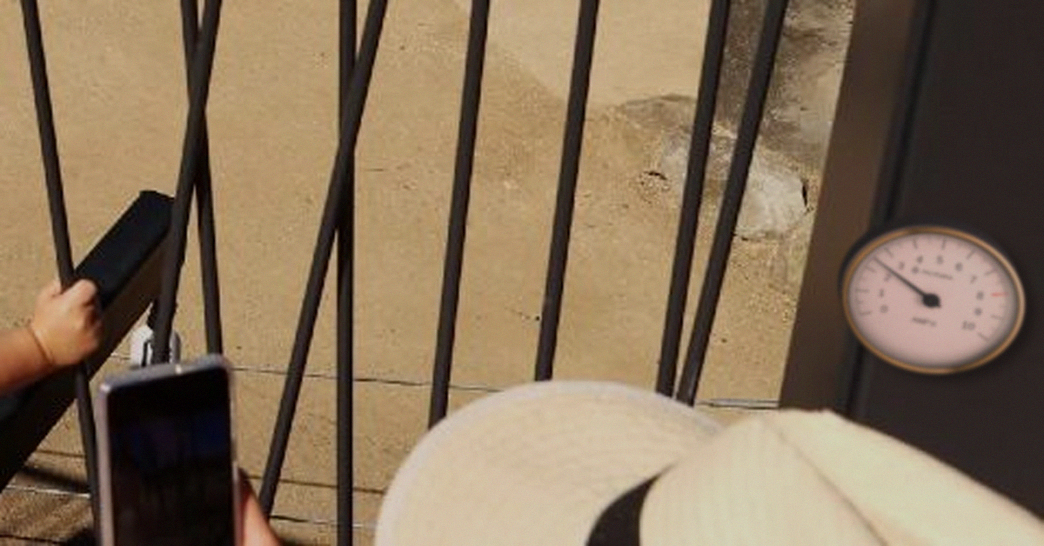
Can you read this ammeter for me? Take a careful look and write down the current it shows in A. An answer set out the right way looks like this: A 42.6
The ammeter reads A 2.5
